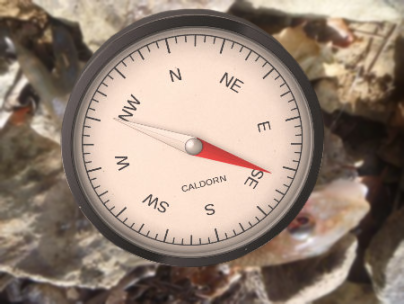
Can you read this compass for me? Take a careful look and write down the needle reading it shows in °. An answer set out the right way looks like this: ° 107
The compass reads ° 125
